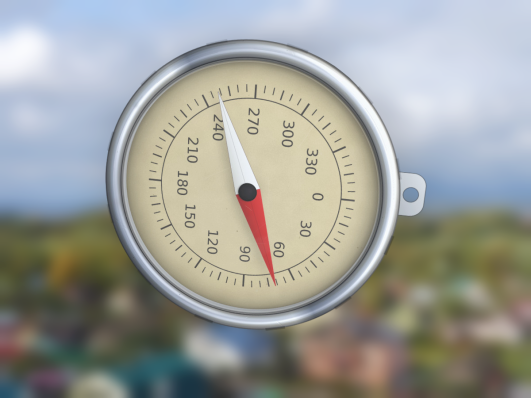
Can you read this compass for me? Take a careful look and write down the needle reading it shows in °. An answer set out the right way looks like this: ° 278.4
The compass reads ° 70
